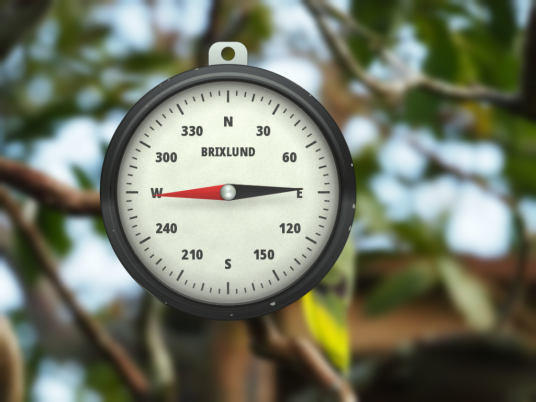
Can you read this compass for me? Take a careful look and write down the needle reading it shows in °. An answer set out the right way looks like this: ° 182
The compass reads ° 267.5
